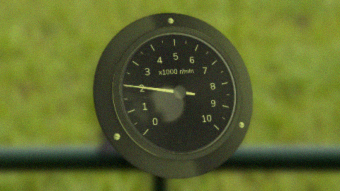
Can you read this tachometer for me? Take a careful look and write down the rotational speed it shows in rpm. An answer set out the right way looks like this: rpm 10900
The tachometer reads rpm 2000
